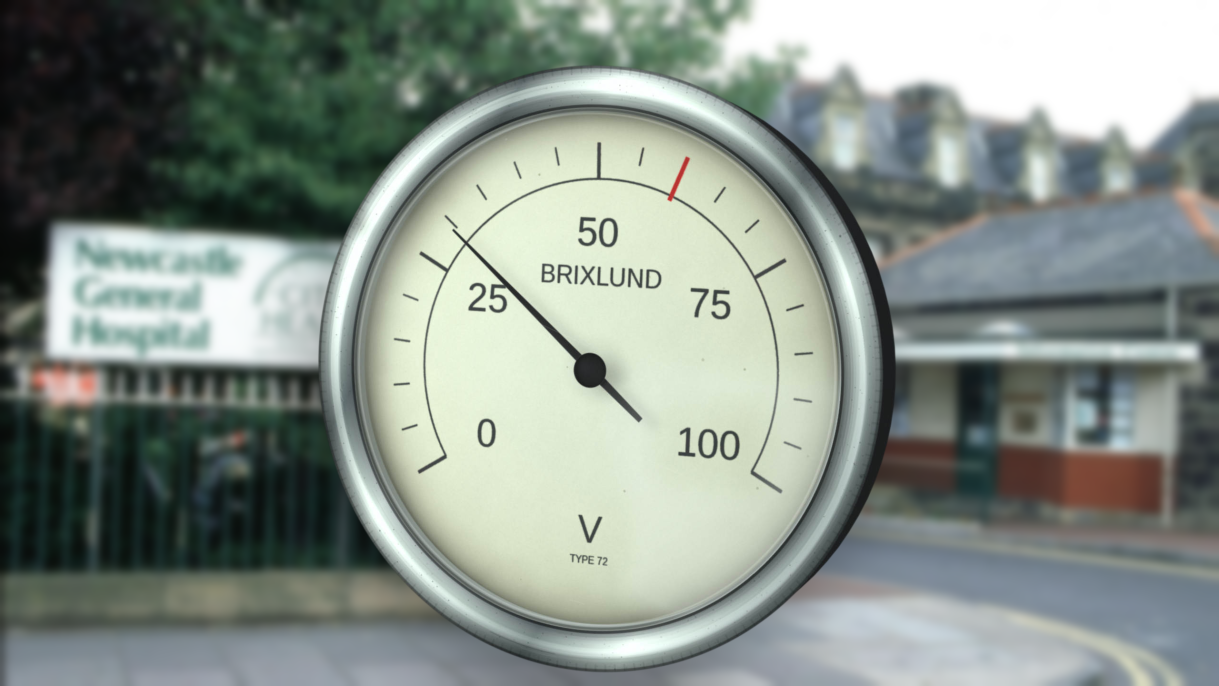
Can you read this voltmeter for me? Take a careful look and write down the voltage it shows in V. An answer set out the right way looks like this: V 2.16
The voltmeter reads V 30
